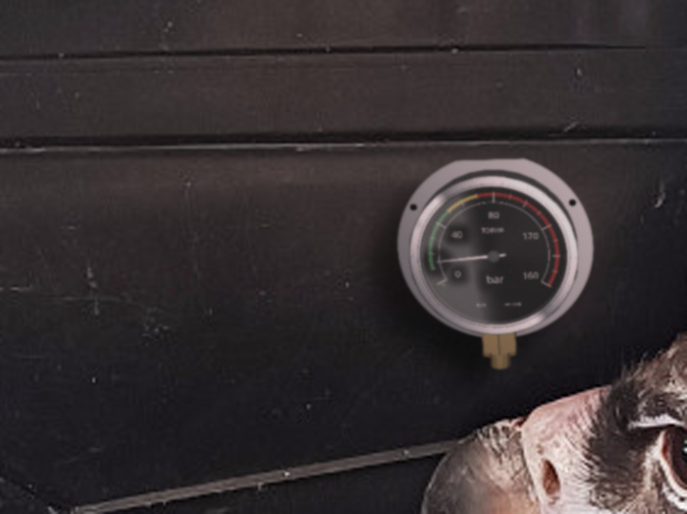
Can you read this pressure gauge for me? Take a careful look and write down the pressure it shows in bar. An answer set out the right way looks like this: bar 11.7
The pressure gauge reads bar 15
